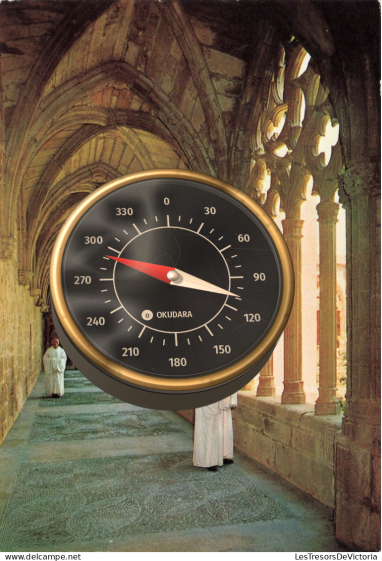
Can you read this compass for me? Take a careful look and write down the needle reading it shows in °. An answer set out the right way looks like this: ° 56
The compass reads ° 290
